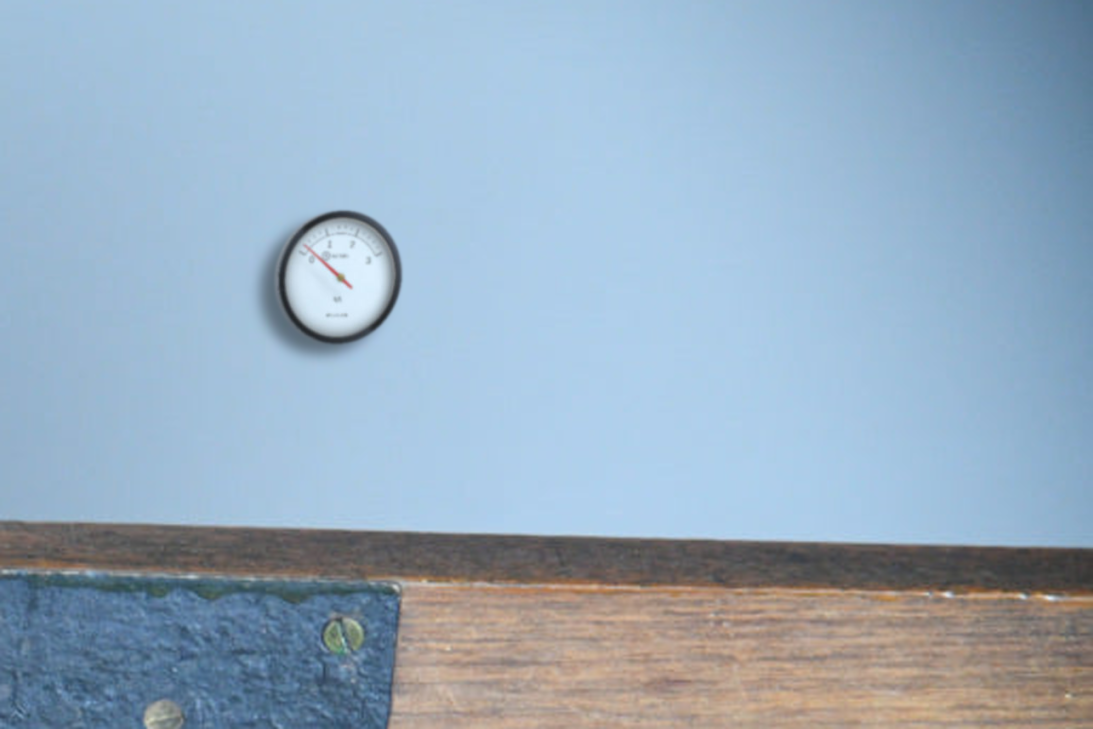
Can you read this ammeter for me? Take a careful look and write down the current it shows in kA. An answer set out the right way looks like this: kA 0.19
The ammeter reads kA 0.2
